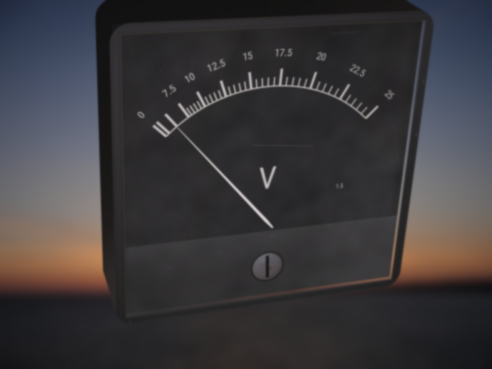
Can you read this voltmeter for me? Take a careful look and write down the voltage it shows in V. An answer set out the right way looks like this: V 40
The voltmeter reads V 5
